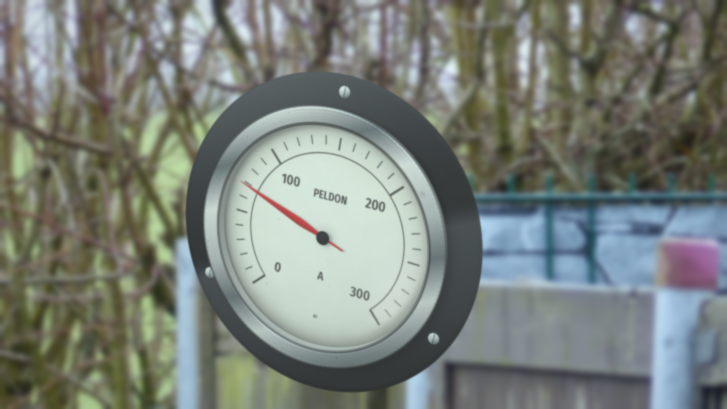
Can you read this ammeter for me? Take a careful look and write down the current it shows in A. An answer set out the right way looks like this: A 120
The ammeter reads A 70
